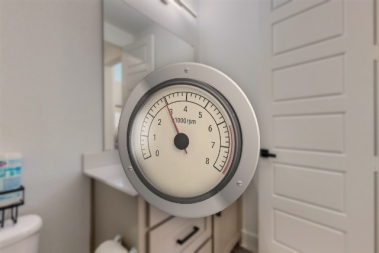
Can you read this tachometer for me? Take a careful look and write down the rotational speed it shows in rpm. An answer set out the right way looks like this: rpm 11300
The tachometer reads rpm 3000
